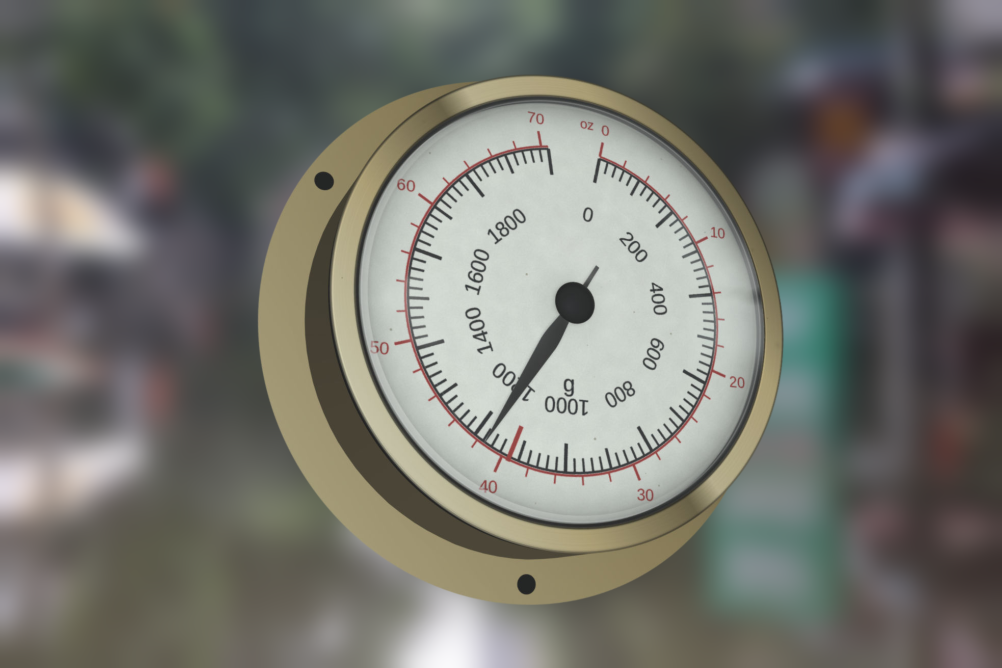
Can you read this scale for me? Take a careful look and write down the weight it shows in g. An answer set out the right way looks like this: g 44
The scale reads g 1180
